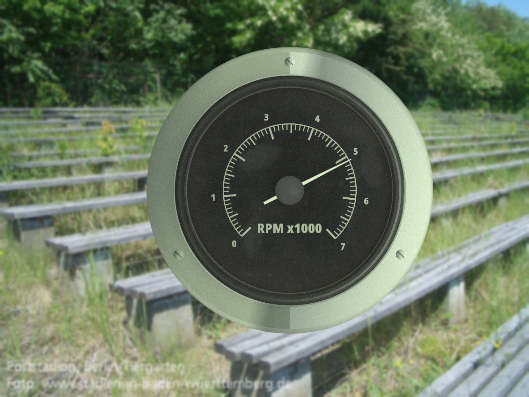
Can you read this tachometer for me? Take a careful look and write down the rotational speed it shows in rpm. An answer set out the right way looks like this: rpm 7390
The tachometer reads rpm 5100
